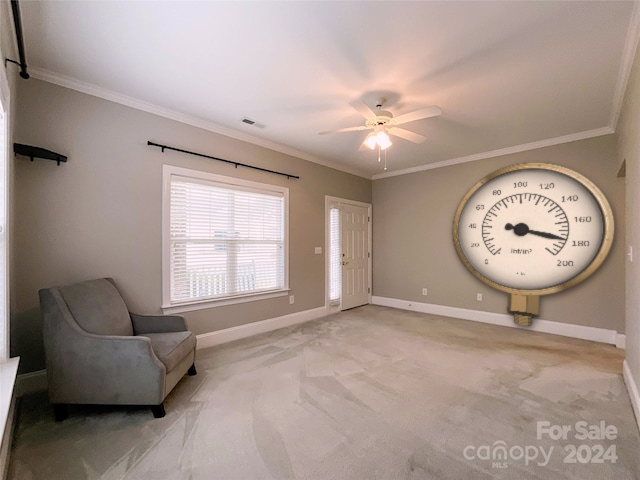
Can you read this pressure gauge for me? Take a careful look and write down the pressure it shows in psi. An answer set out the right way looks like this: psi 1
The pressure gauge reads psi 180
